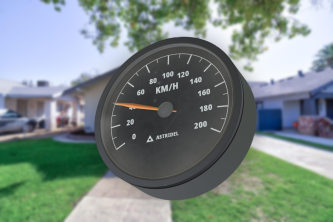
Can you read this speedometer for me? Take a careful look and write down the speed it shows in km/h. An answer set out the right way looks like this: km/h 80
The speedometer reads km/h 40
